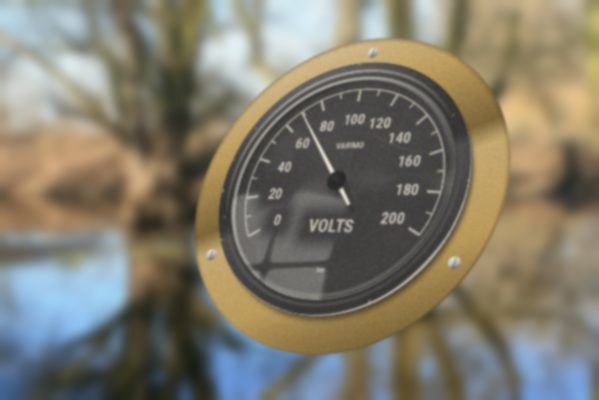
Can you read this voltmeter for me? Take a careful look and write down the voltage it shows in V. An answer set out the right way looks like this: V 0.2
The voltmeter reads V 70
